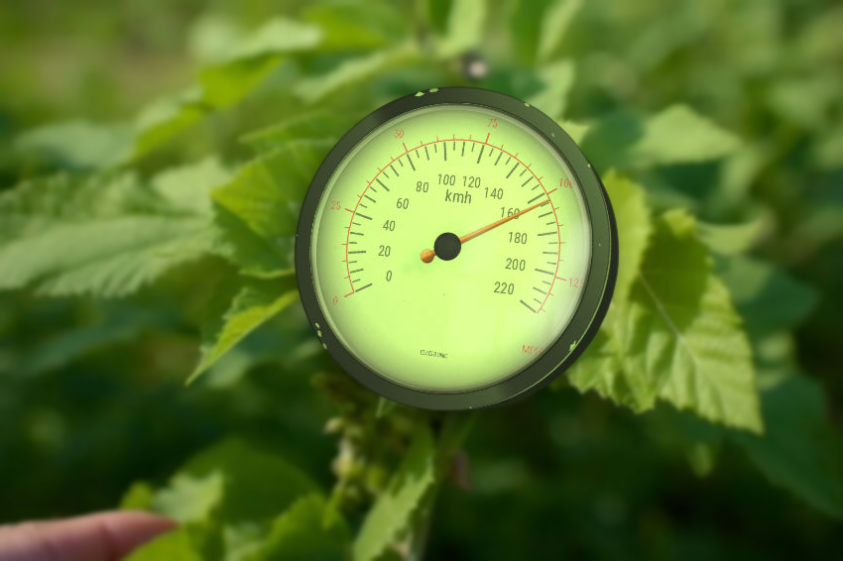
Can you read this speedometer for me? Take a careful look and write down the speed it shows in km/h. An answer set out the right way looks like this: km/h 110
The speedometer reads km/h 165
